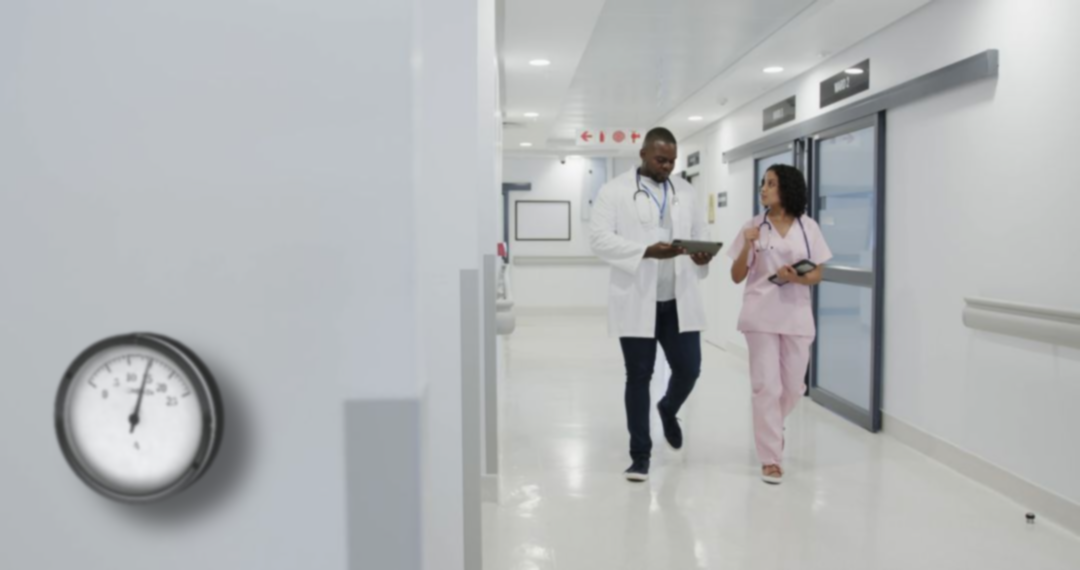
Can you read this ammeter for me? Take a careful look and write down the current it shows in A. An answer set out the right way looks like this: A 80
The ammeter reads A 15
